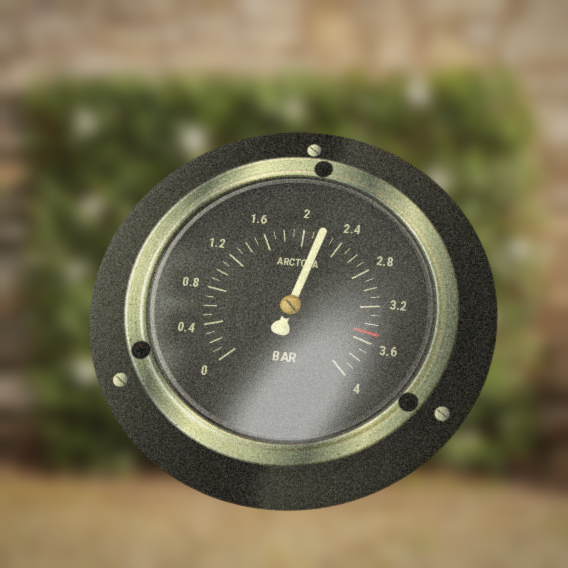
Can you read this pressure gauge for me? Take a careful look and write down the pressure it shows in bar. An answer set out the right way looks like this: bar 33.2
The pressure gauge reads bar 2.2
